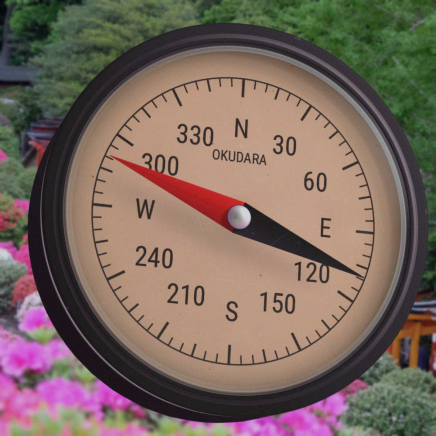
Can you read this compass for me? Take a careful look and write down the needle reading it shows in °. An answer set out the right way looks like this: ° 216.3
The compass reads ° 290
